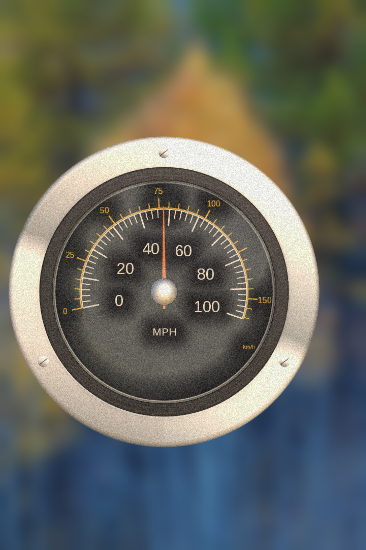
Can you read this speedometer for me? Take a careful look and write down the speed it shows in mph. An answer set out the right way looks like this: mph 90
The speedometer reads mph 48
